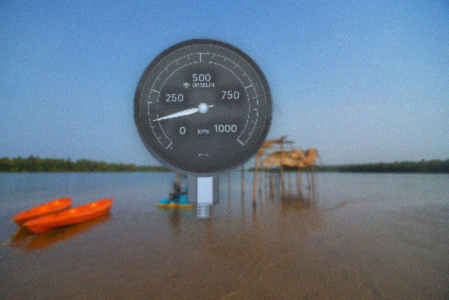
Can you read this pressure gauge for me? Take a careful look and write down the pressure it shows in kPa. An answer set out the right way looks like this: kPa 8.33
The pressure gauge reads kPa 125
